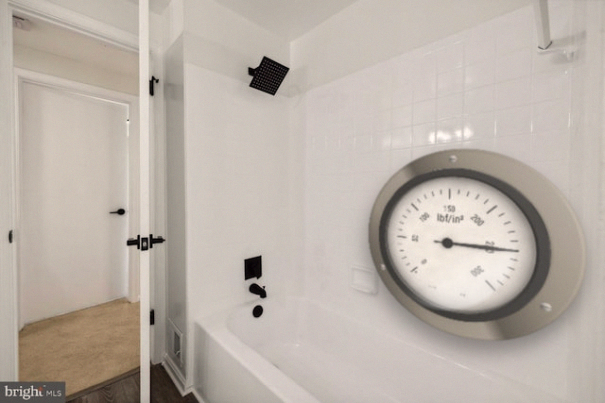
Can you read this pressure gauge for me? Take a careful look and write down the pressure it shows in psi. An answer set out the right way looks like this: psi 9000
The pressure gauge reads psi 250
